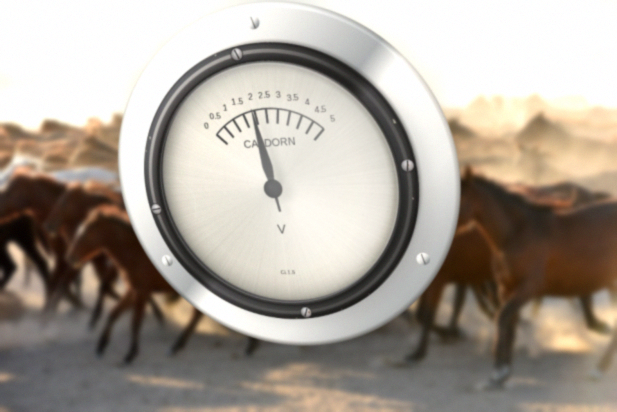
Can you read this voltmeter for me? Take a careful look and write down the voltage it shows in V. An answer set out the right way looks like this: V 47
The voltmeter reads V 2
